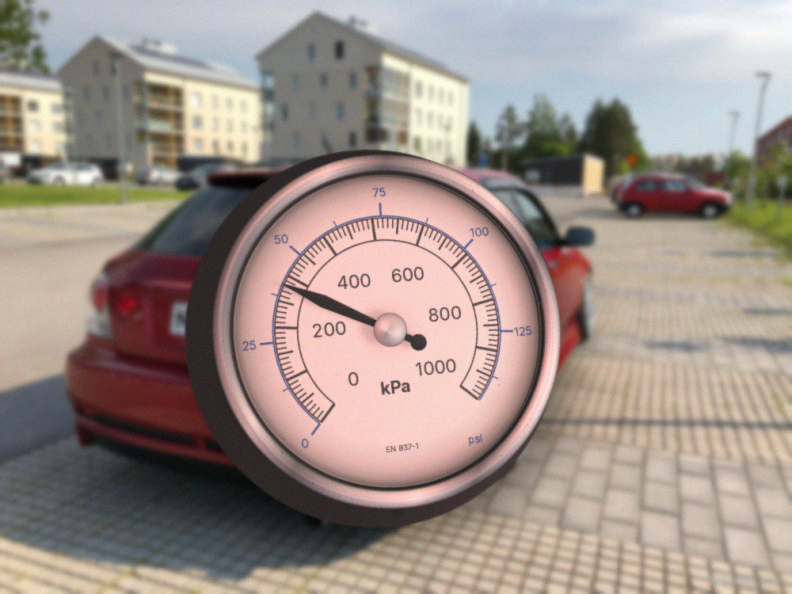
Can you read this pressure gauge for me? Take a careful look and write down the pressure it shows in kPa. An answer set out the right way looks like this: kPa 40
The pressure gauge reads kPa 280
